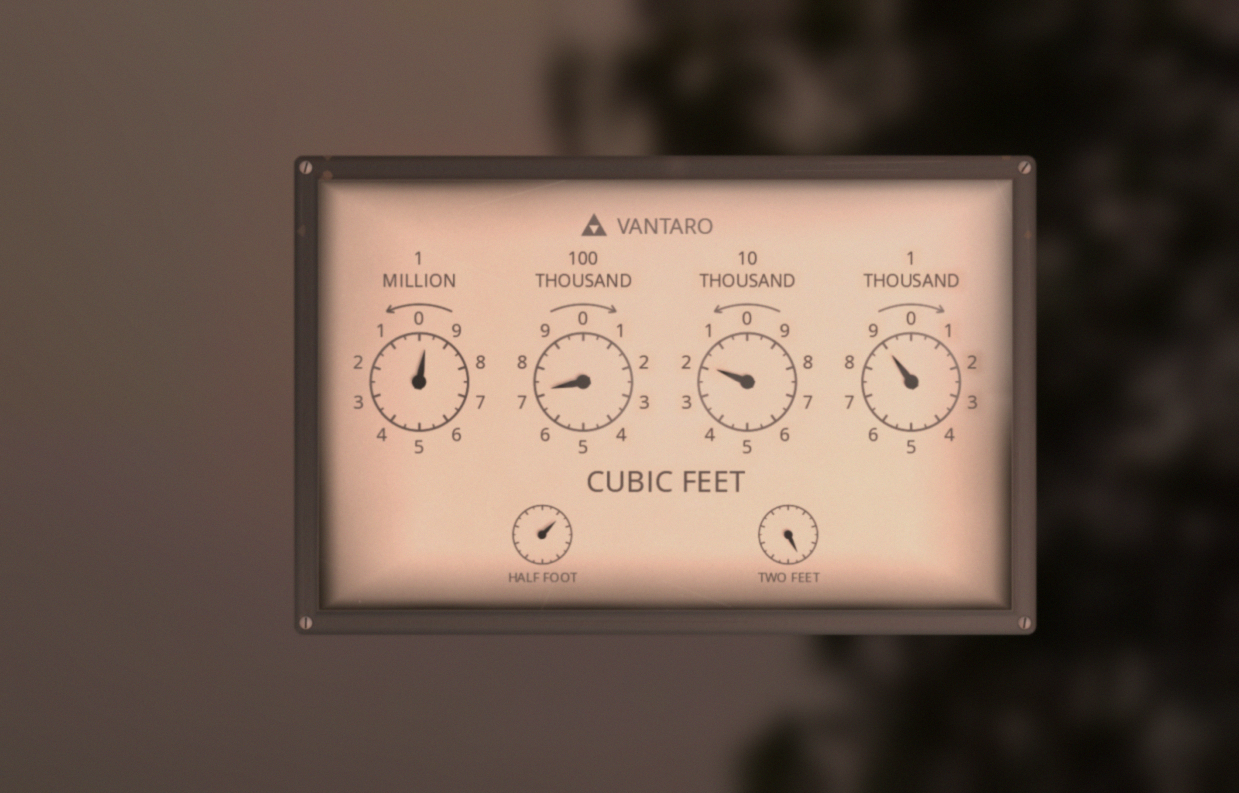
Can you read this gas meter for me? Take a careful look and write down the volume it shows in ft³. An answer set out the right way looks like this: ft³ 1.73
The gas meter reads ft³ 971900
